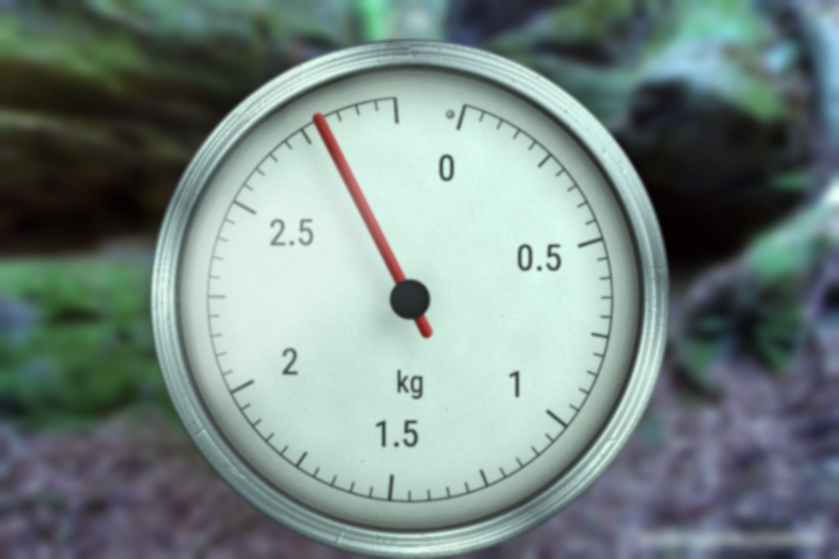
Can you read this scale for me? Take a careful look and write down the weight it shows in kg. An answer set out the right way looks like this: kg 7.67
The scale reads kg 2.8
